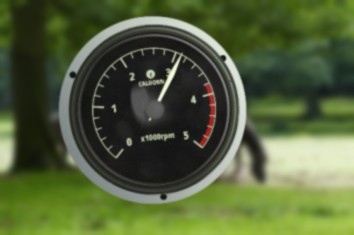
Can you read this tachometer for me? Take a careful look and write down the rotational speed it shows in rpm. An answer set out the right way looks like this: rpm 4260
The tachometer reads rpm 3100
